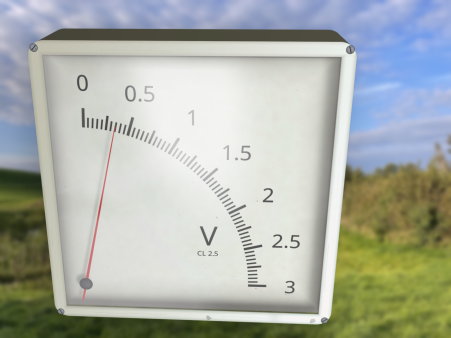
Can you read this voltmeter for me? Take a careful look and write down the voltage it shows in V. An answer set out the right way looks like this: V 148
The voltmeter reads V 0.35
